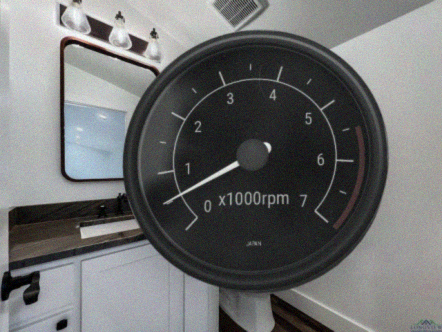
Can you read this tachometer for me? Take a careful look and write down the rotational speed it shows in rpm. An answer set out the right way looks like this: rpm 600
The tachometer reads rpm 500
